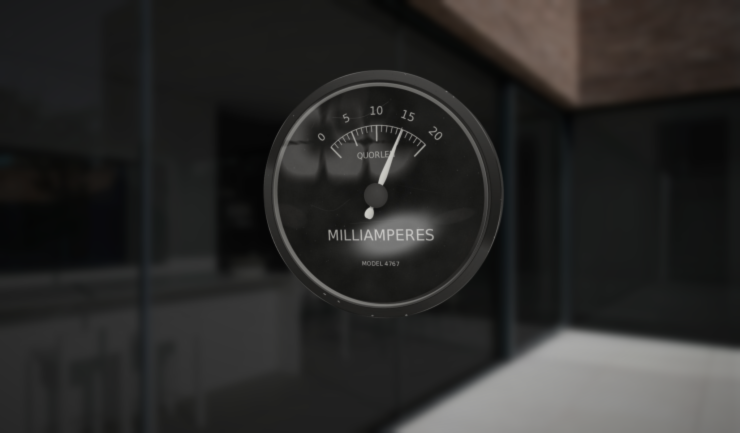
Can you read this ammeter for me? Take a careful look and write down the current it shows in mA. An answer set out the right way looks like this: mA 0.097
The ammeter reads mA 15
